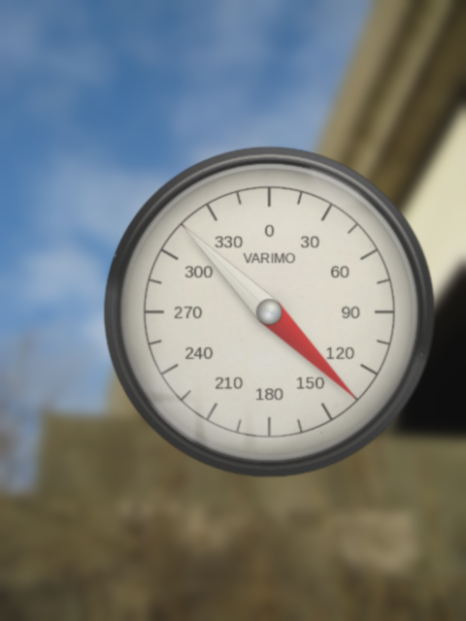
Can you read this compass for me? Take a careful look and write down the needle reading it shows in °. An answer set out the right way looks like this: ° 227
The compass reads ° 135
